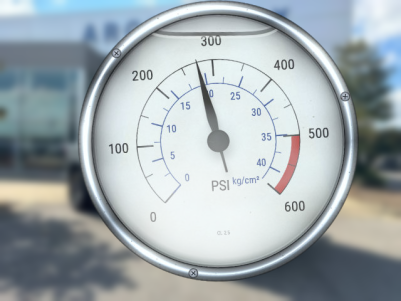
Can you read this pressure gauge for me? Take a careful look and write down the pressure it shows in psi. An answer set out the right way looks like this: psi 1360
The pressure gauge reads psi 275
